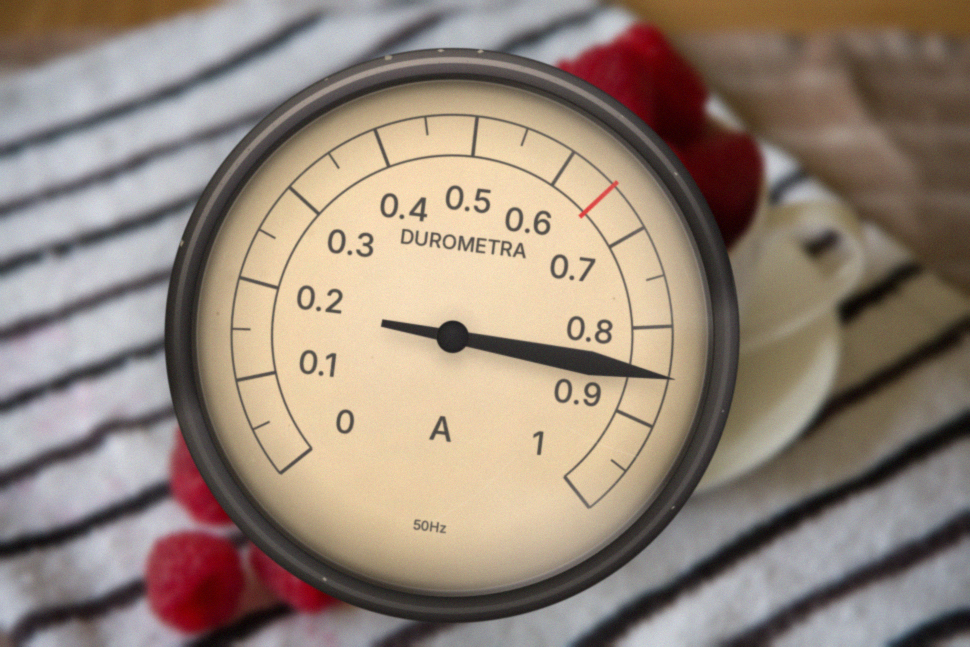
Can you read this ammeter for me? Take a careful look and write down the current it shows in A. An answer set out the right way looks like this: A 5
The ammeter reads A 0.85
